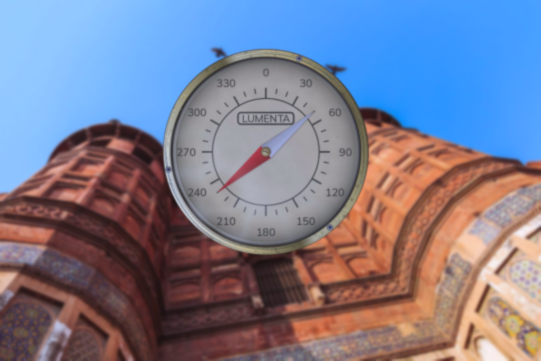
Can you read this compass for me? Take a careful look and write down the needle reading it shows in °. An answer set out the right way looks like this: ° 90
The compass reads ° 230
